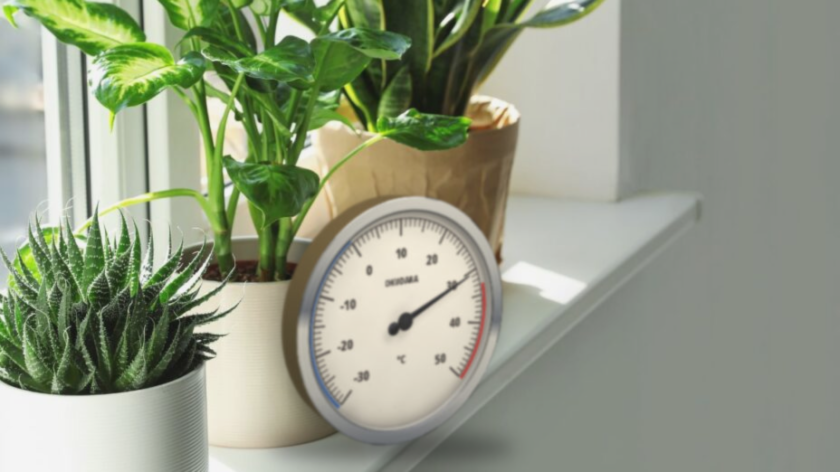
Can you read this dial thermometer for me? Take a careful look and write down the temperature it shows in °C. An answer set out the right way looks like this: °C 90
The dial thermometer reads °C 30
